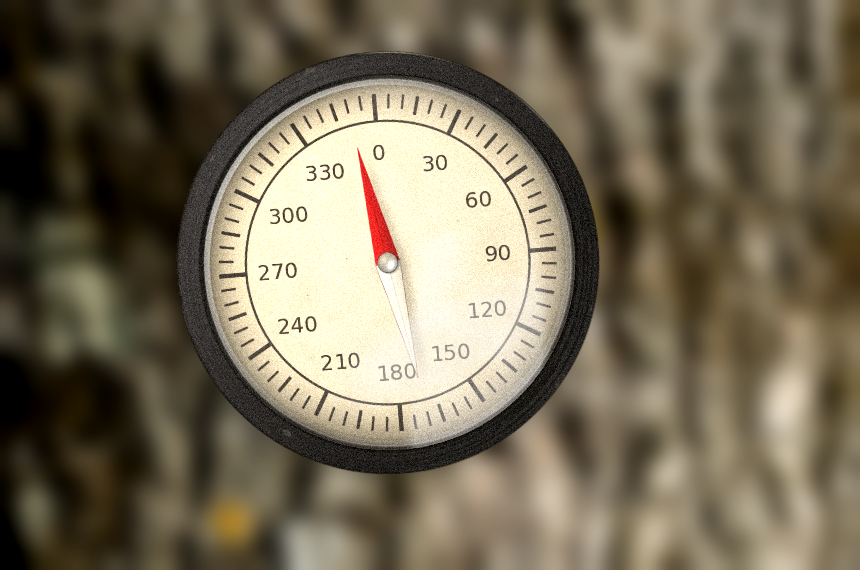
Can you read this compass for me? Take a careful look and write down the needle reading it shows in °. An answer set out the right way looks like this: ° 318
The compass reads ° 350
